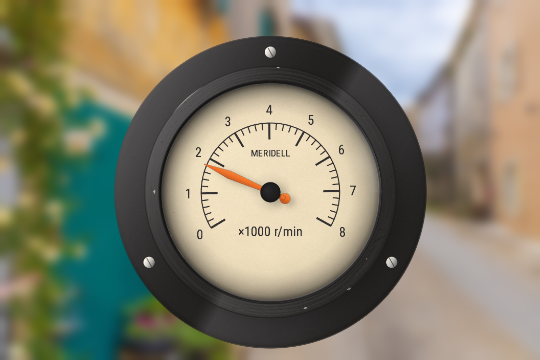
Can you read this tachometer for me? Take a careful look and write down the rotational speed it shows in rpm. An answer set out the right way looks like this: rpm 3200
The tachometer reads rpm 1800
